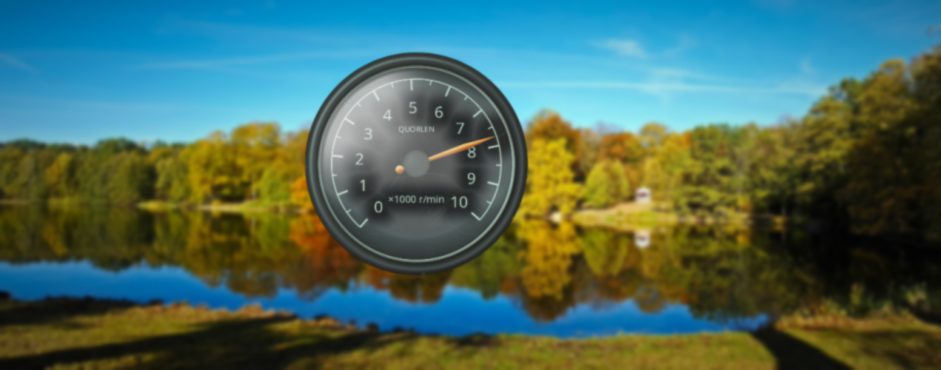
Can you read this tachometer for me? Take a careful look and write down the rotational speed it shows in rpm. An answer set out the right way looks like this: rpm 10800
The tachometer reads rpm 7750
